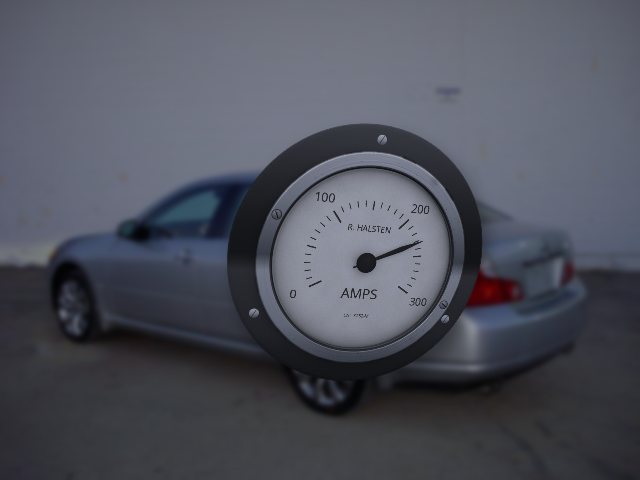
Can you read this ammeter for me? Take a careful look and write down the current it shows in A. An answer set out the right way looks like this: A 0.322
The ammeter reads A 230
